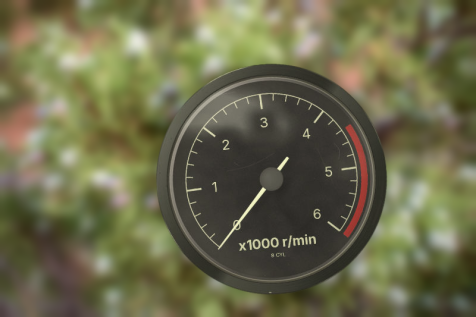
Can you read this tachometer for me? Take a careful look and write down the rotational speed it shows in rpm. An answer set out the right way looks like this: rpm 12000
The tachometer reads rpm 0
